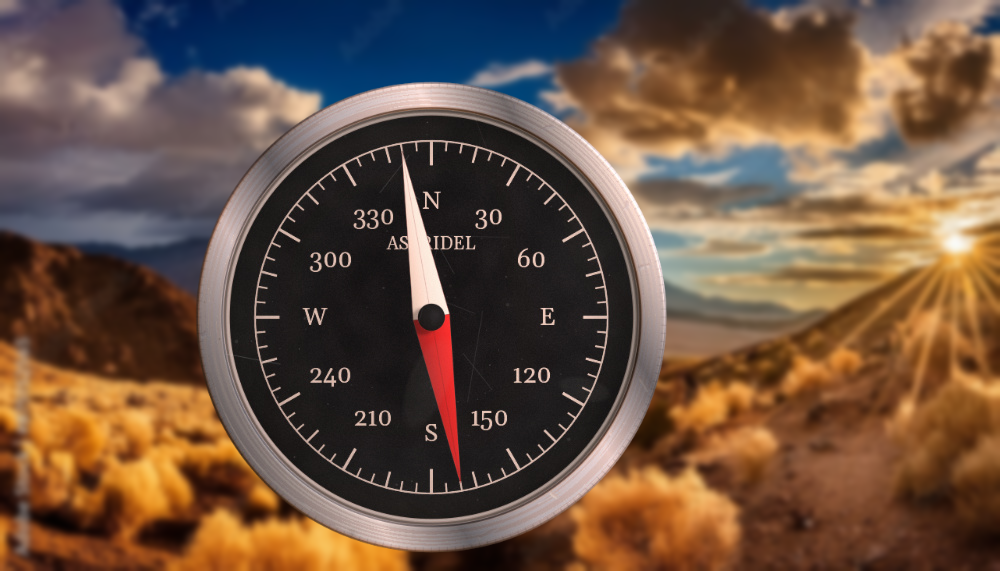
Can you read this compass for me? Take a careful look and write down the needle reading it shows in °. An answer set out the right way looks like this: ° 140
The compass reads ° 170
